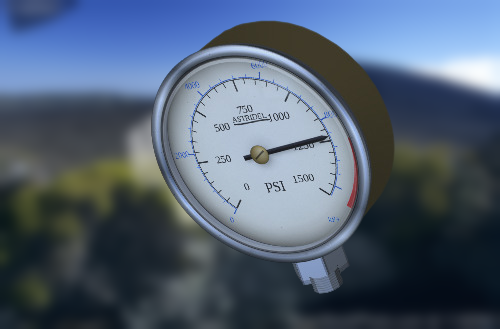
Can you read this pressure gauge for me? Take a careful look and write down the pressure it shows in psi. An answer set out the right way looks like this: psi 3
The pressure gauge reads psi 1225
